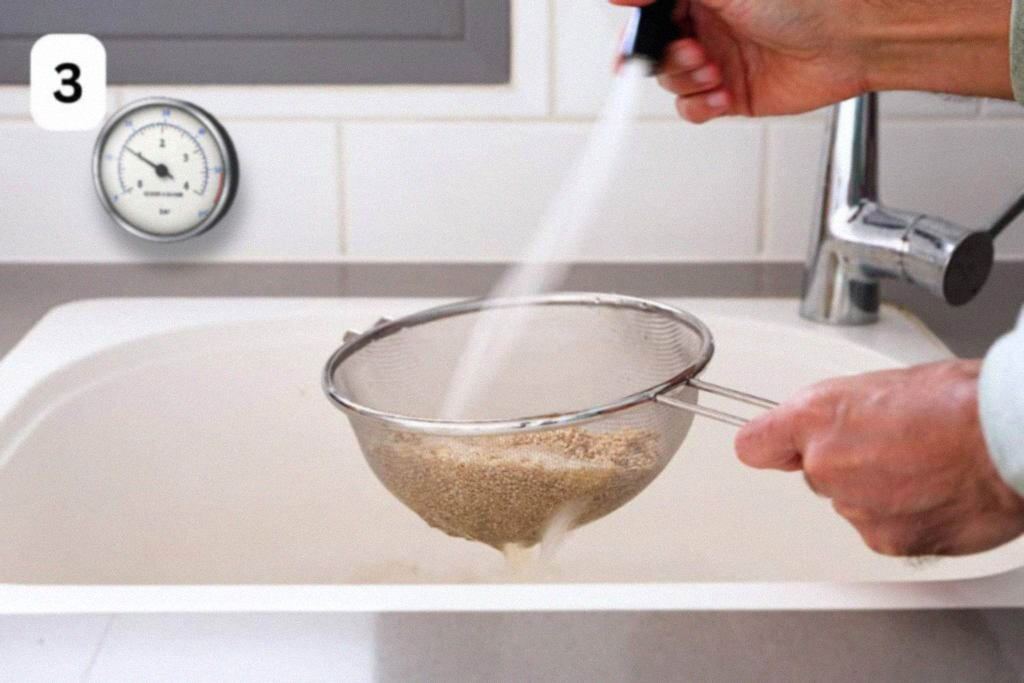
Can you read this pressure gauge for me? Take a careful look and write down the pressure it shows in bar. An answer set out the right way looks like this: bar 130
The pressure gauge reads bar 1
